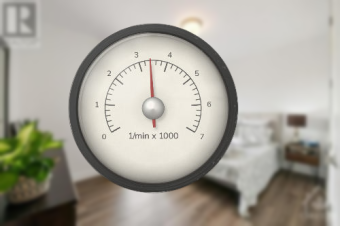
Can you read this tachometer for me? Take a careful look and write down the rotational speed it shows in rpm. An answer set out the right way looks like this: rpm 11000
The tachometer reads rpm 3400
